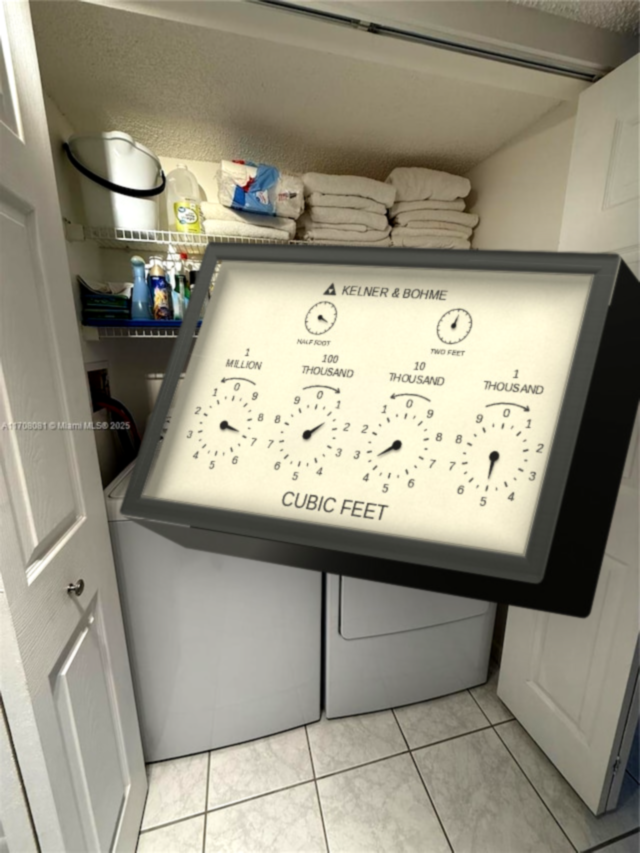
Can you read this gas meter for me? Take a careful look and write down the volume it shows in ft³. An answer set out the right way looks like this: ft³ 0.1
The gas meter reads ft³ 713500
